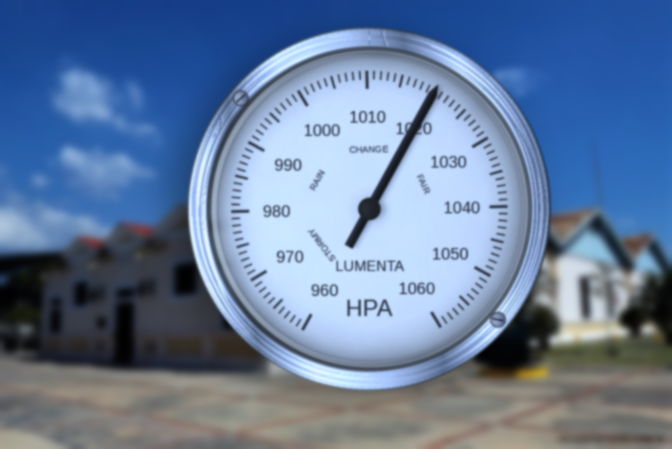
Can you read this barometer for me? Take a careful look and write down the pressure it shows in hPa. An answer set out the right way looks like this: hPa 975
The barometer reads hPa 1020
